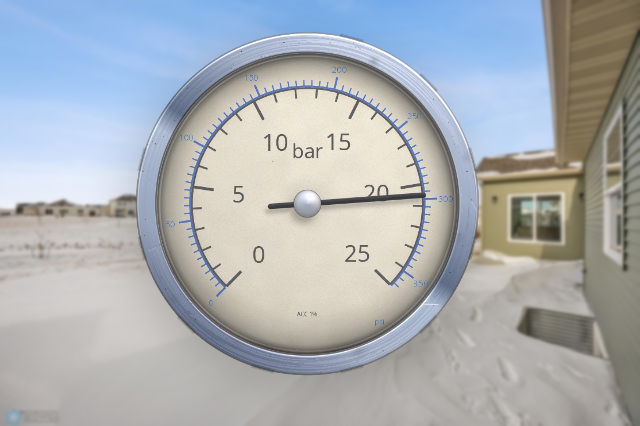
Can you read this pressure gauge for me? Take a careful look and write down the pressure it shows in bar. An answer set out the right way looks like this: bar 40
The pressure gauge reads bar 20.5
